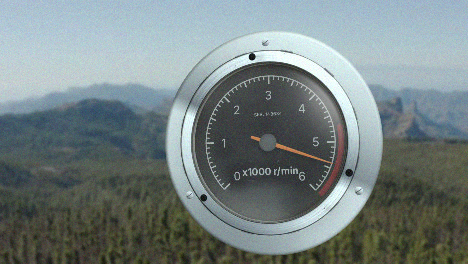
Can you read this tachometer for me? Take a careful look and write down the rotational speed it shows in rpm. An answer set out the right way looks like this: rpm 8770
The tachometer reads rpm 5400
